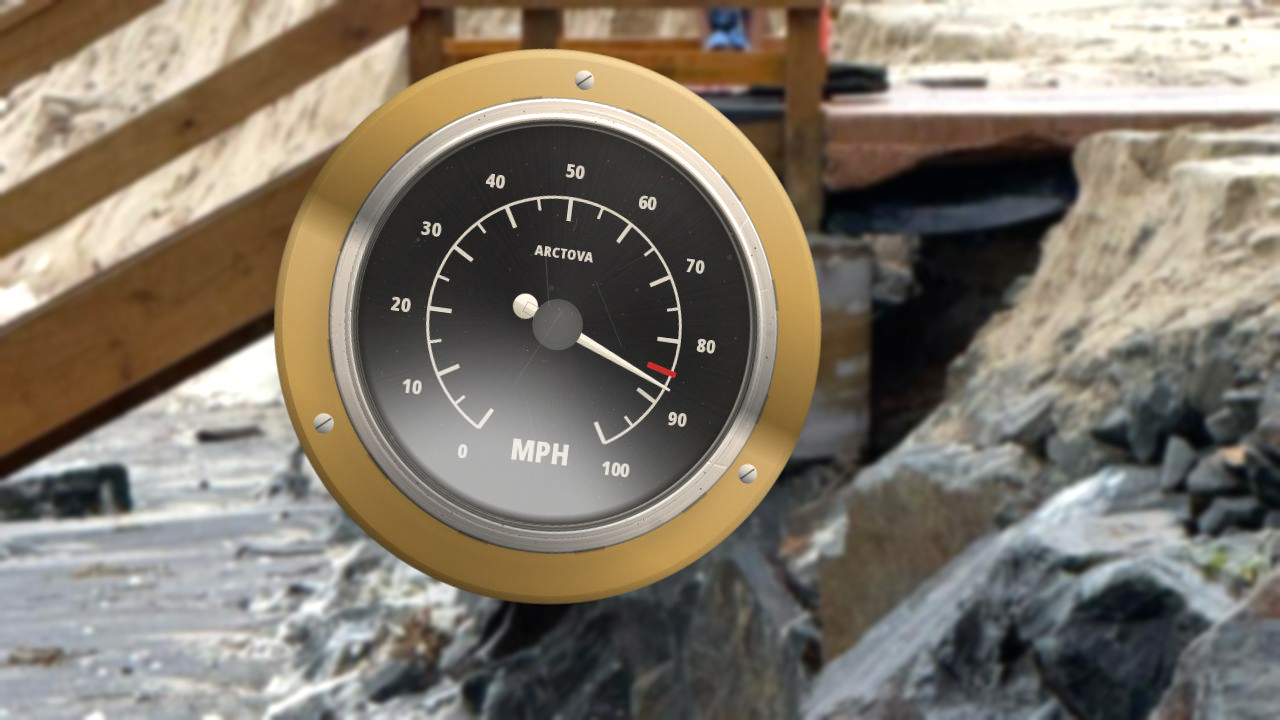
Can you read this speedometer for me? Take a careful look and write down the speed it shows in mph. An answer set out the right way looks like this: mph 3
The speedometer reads mph 87.5
